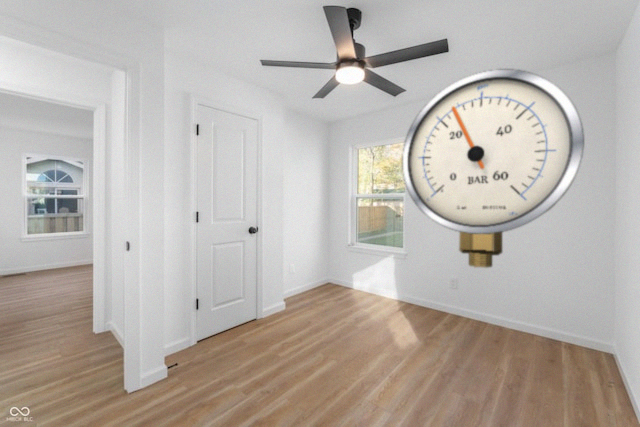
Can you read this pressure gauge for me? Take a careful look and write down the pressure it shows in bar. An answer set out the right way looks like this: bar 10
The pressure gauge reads bar 24
